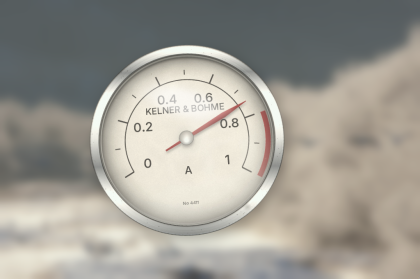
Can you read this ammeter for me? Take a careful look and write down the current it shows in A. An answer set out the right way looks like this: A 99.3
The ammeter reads A 0.75
